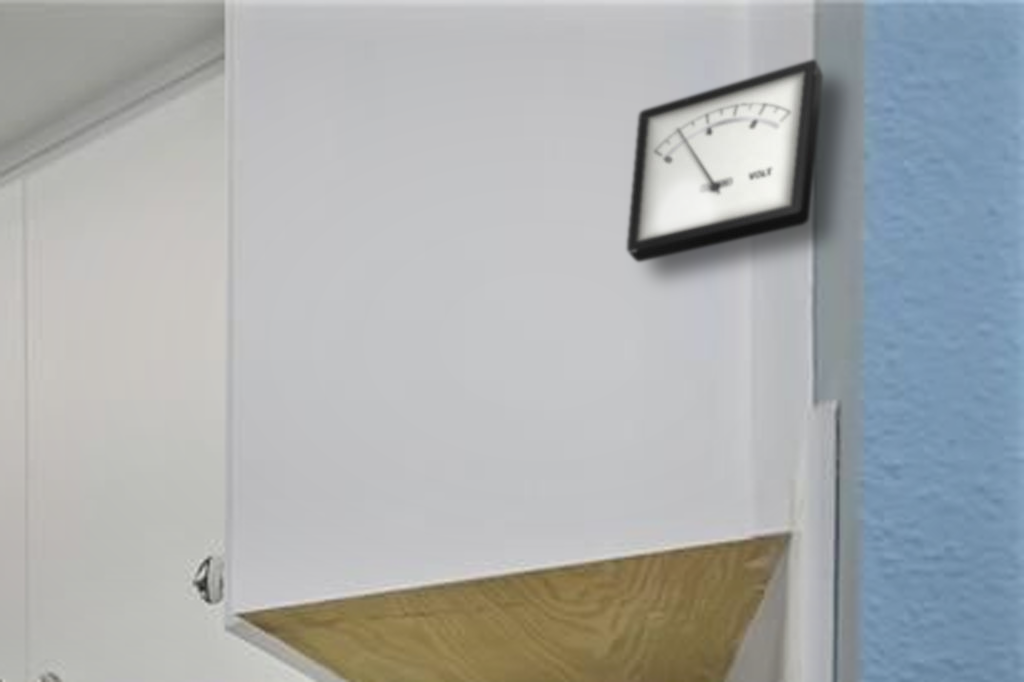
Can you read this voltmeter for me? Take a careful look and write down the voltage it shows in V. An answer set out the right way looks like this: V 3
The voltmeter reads V 2
